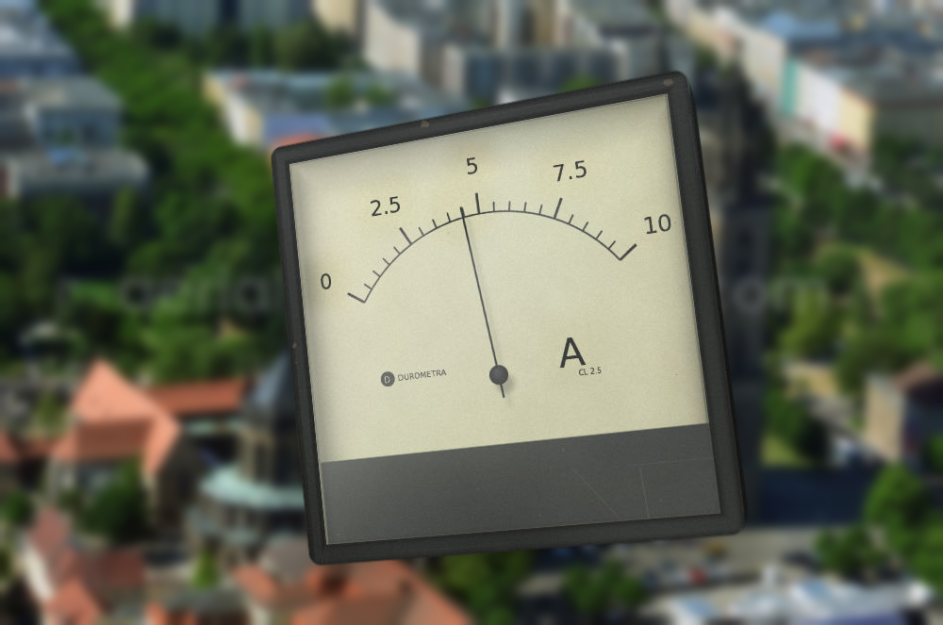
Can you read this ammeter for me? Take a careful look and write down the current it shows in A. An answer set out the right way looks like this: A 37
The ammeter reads A 4.5
